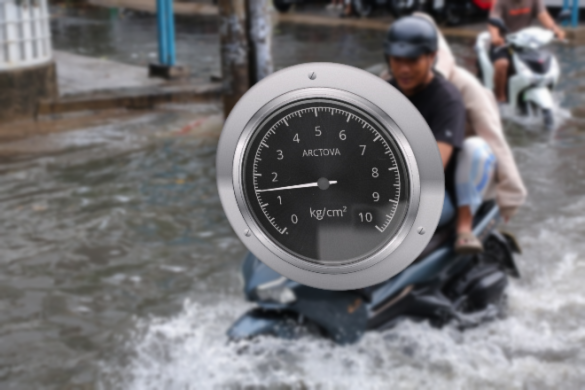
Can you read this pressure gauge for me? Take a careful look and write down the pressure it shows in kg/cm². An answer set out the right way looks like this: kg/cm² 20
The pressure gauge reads kg/cm² 1.5
